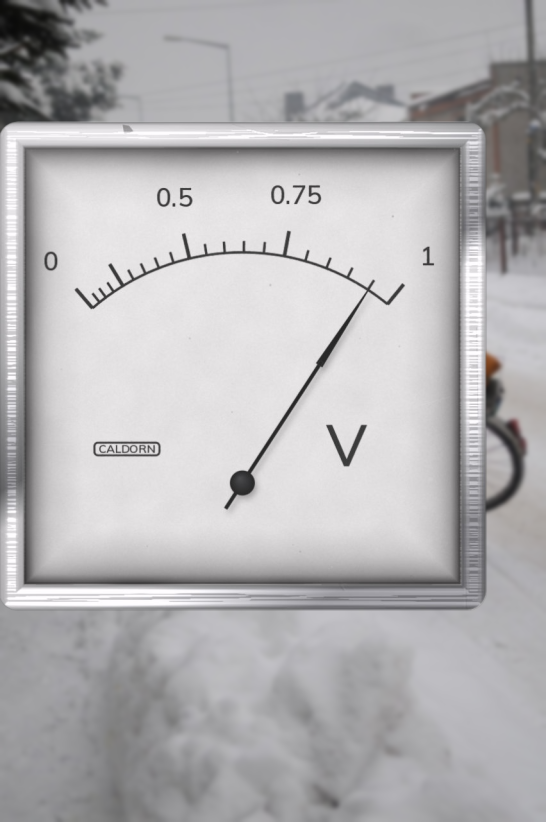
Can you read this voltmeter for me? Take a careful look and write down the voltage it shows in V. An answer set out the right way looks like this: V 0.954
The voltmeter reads V 0.95
